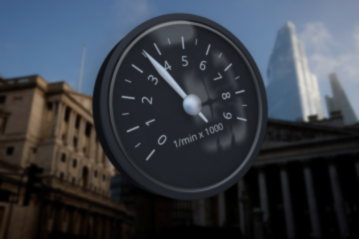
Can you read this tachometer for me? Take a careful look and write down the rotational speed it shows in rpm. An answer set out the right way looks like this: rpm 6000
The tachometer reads rpm 3500
